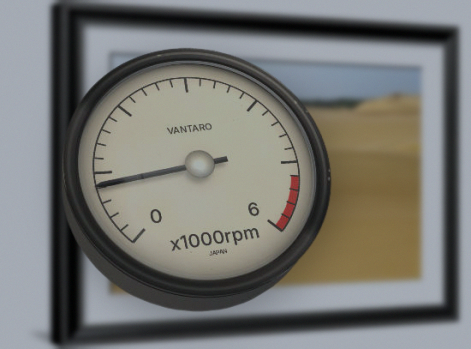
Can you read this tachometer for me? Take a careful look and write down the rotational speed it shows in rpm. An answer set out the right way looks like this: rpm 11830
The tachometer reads rpm 800
